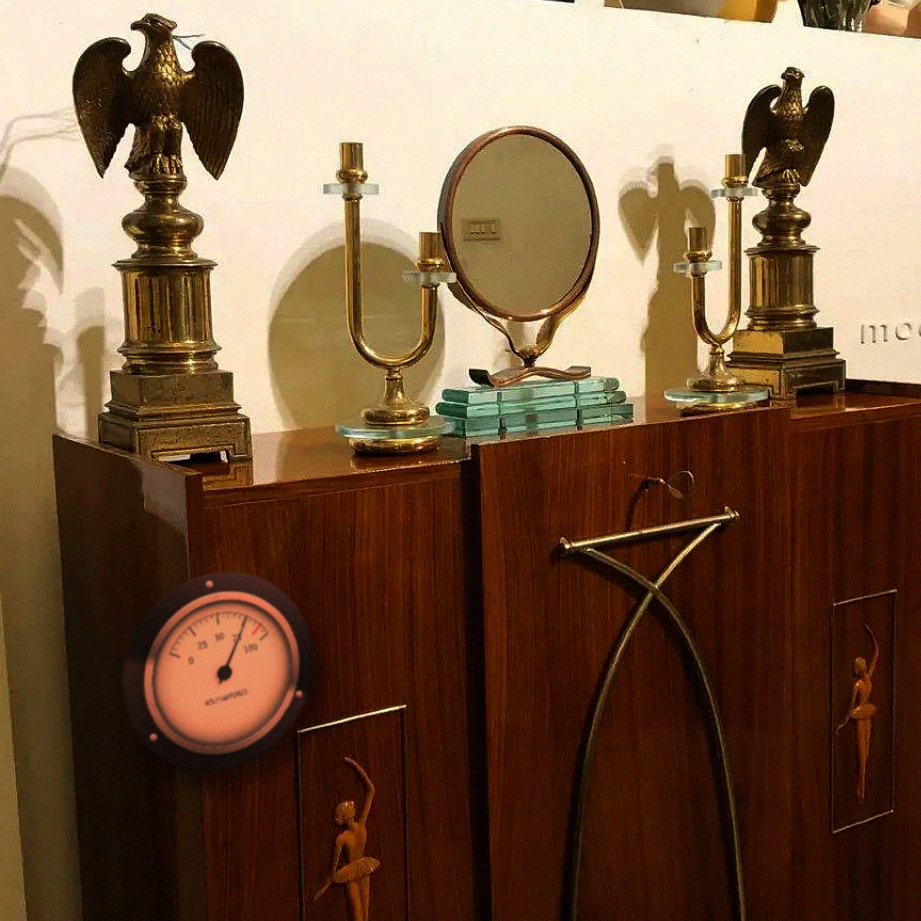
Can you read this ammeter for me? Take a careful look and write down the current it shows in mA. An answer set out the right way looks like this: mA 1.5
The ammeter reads mA 75
